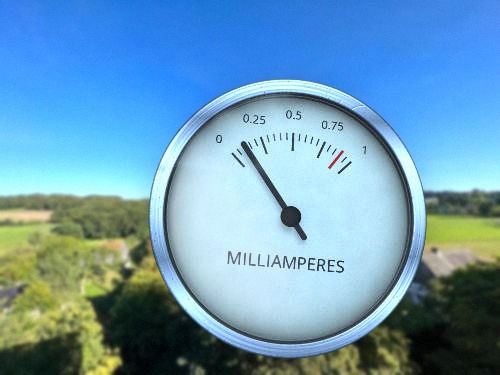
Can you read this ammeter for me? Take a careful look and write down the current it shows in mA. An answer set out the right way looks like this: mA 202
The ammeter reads mA 0.1
